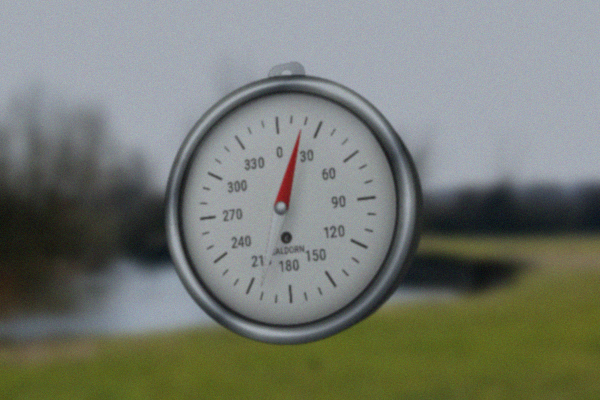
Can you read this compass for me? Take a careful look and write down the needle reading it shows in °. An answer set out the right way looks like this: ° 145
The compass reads ° 20
